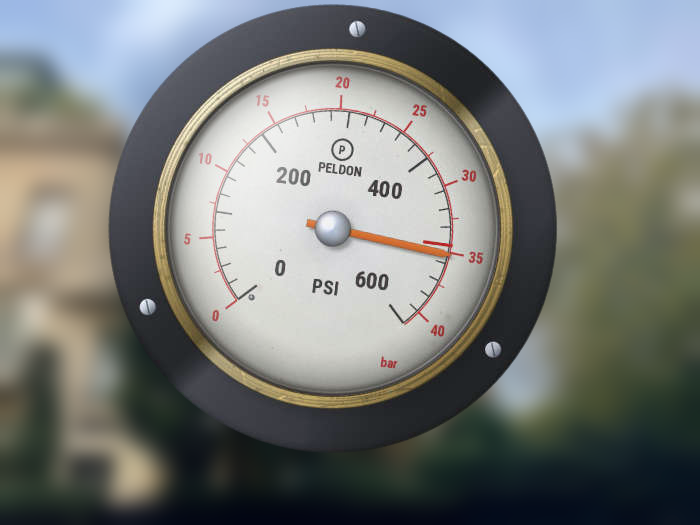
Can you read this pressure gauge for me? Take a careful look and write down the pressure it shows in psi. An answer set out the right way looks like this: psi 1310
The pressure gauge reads psi 510
